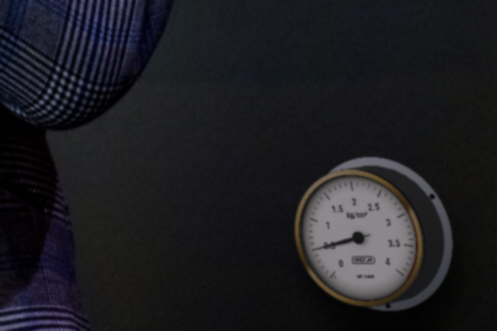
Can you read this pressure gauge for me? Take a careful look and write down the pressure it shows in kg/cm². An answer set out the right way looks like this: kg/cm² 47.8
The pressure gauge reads kg/cm² 0.5
